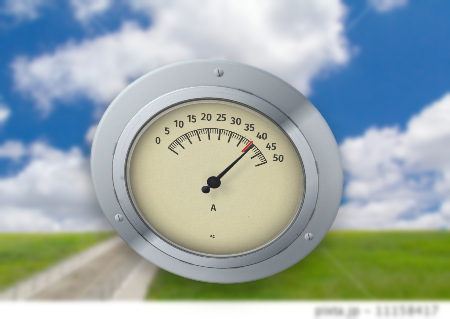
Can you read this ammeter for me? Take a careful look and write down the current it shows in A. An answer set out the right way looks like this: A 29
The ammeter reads A 40
